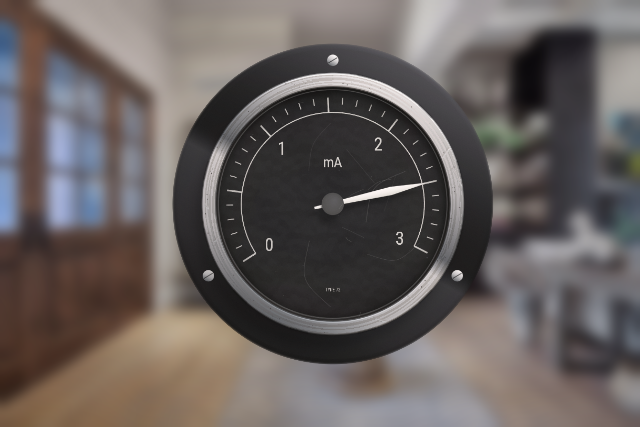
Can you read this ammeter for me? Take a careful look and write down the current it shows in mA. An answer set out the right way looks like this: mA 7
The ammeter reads mA 2.5
